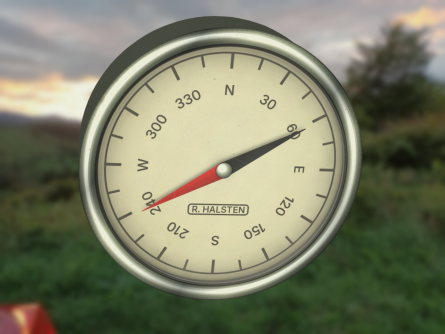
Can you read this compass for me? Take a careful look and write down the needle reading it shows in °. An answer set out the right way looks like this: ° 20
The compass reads ° 240
